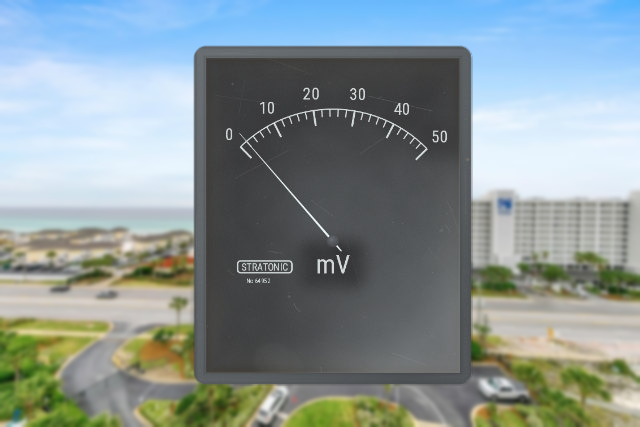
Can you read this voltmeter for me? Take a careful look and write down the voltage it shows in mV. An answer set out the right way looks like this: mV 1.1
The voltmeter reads mV 2
